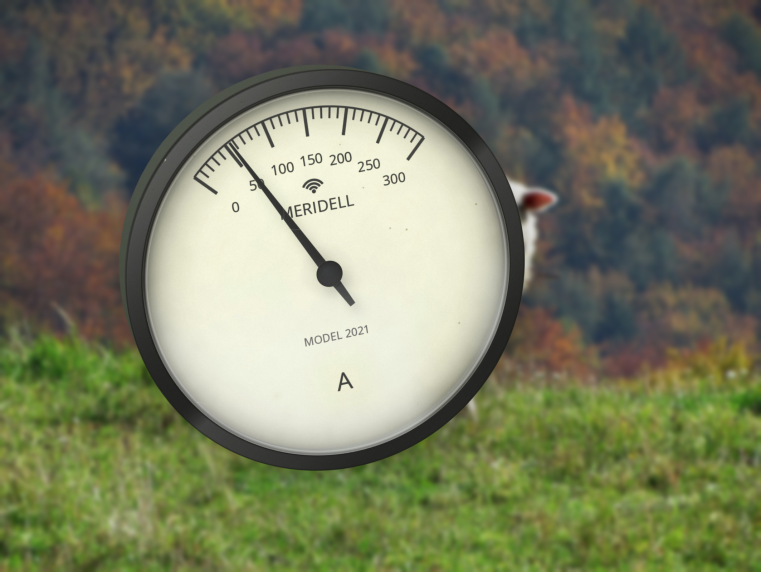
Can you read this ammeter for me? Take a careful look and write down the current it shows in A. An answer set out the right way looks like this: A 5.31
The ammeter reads A 55
